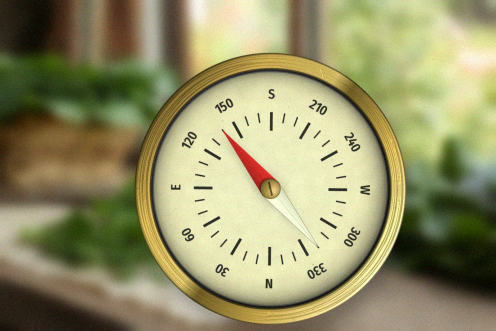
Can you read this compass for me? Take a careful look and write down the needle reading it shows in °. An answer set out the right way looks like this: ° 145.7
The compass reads ° 140
